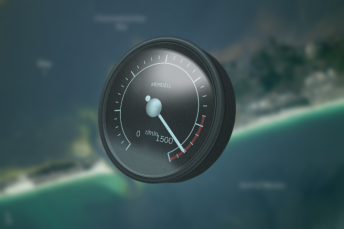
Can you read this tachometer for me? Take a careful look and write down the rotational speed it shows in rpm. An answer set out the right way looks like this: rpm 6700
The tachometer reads rpm 1400
